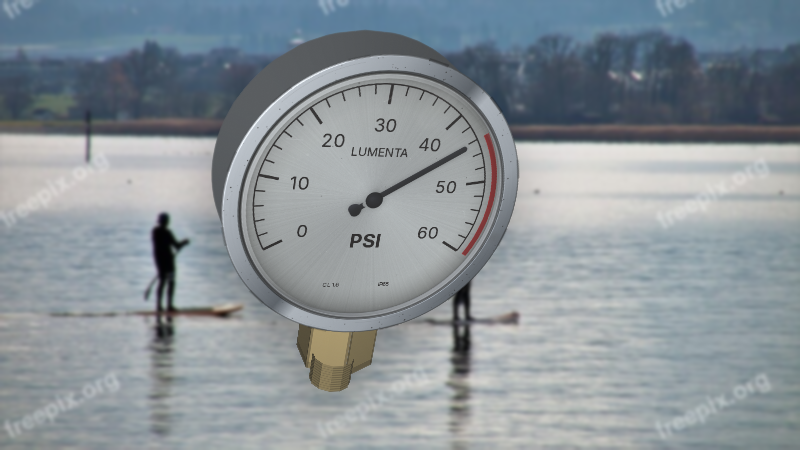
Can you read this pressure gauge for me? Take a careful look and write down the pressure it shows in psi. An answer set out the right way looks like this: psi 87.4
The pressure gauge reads psi 44
